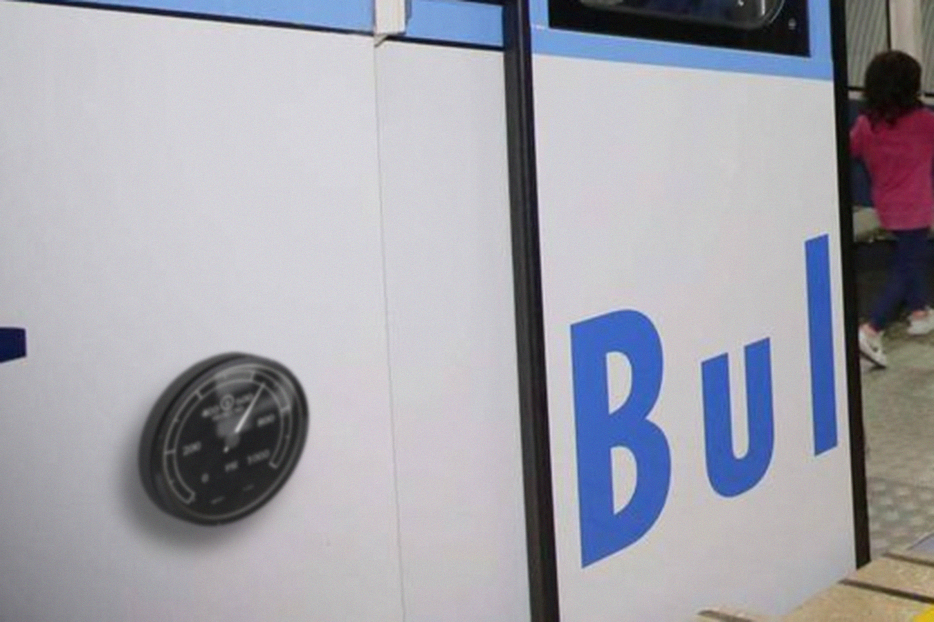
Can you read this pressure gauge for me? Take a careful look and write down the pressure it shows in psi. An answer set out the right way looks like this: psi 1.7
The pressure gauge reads psi 650
